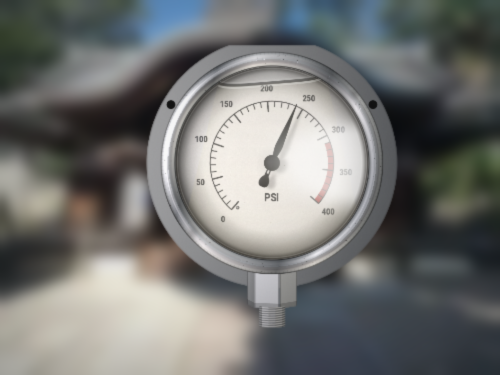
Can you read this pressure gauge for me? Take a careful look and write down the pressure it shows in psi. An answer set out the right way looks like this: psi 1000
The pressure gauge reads psi 240
